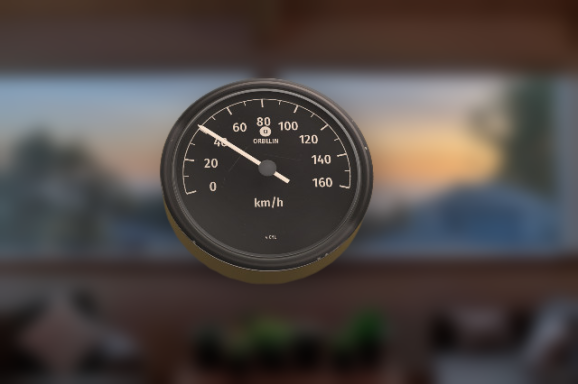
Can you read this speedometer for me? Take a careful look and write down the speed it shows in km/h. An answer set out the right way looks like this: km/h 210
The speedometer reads km/h 40
